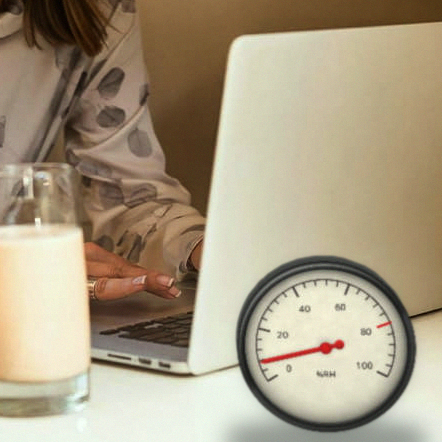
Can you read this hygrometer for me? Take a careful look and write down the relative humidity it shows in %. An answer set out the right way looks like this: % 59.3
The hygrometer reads % 8
